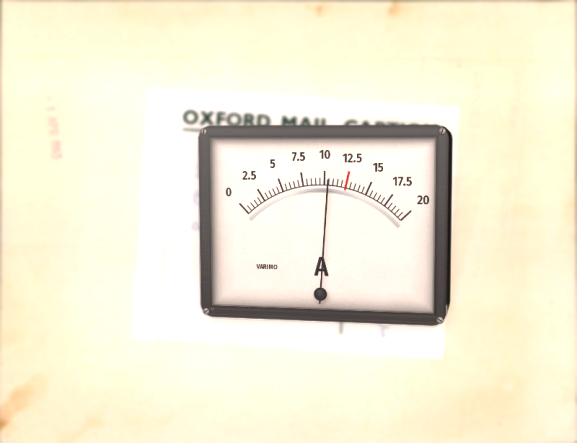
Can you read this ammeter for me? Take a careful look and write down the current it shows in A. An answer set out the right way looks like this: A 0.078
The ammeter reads A 10.5
